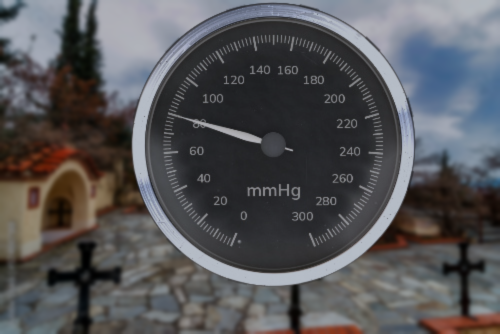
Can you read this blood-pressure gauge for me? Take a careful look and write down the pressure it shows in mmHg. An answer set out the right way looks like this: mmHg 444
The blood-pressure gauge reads mmHg 80
